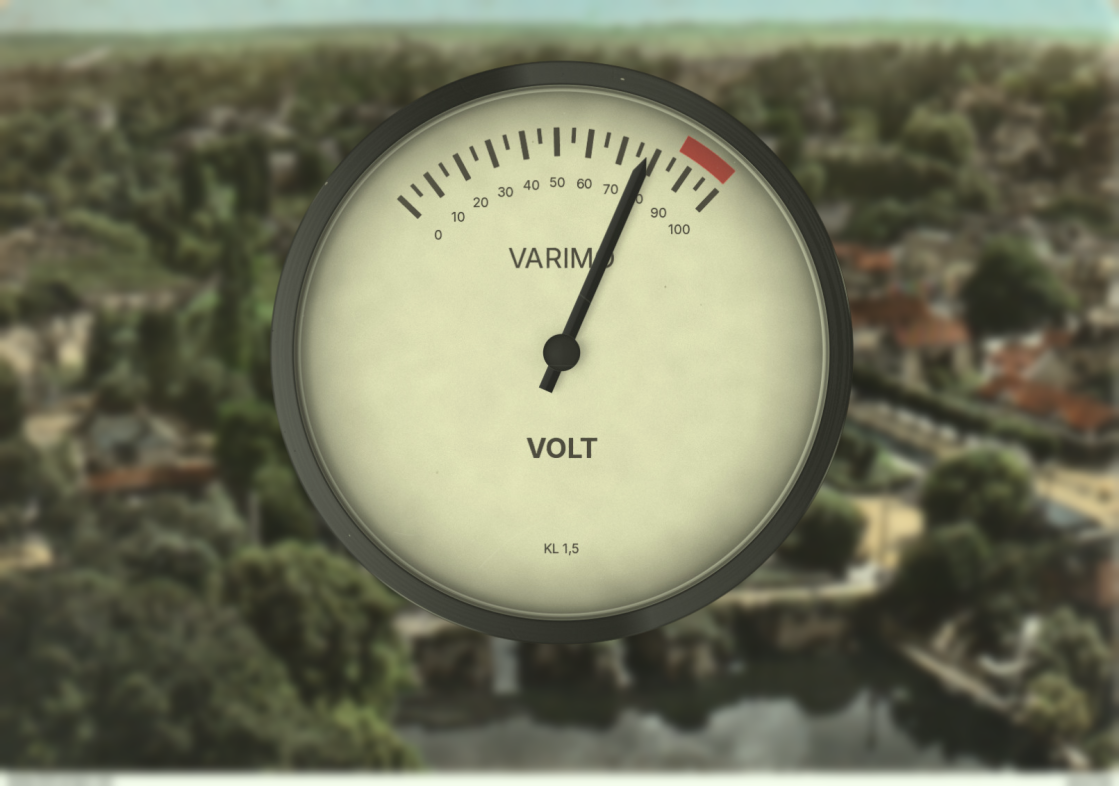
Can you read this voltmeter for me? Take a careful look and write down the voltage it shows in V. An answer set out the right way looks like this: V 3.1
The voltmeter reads V 77.5
